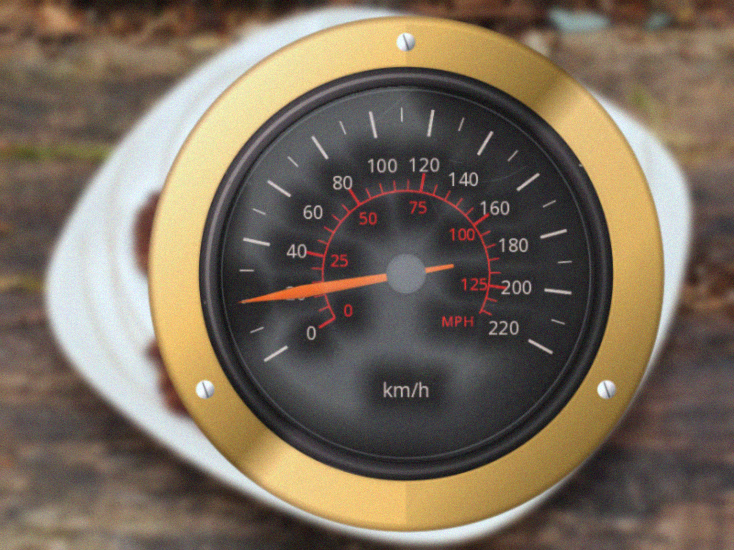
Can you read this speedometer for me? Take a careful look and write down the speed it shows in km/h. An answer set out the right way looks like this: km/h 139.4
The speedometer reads km/h 20
